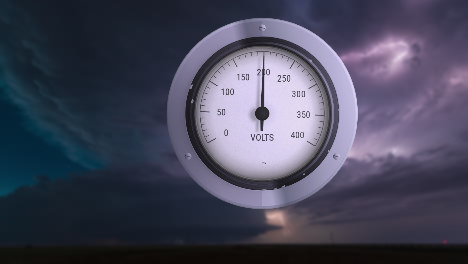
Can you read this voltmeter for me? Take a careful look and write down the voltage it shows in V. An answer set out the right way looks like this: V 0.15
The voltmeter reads V 200
